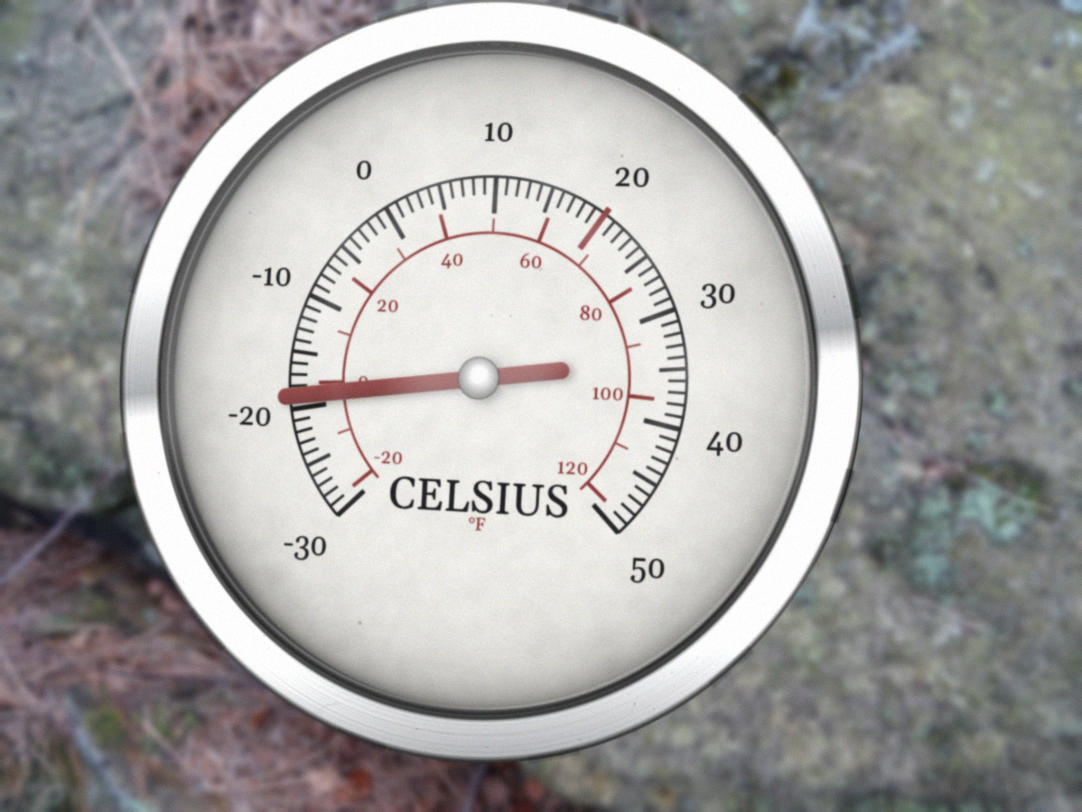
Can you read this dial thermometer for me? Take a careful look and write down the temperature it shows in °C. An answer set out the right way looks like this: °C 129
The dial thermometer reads °C -19
